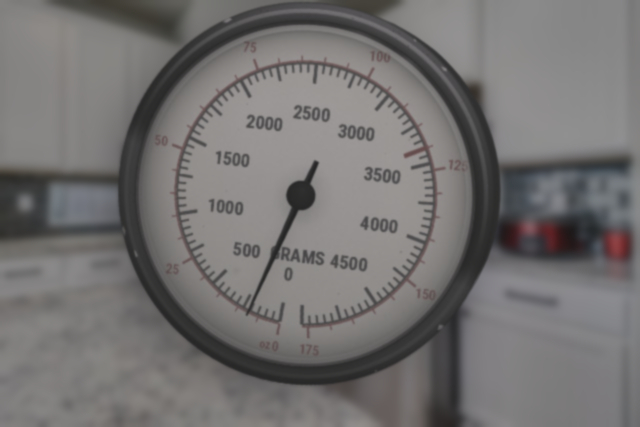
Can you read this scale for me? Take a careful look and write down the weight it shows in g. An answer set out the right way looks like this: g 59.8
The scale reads g 200
